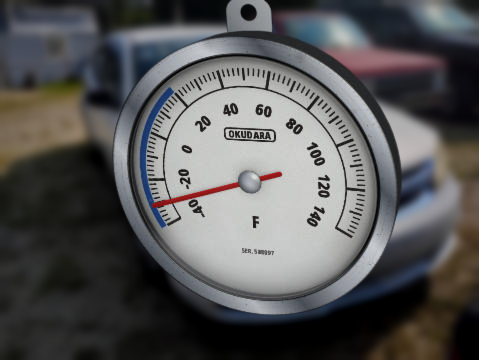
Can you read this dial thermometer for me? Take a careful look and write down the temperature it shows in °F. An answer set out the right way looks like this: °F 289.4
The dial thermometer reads °F -30
